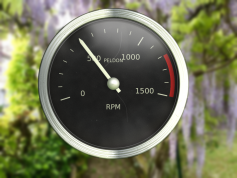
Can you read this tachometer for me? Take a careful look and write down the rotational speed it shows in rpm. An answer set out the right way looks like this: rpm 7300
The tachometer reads rpm 500
